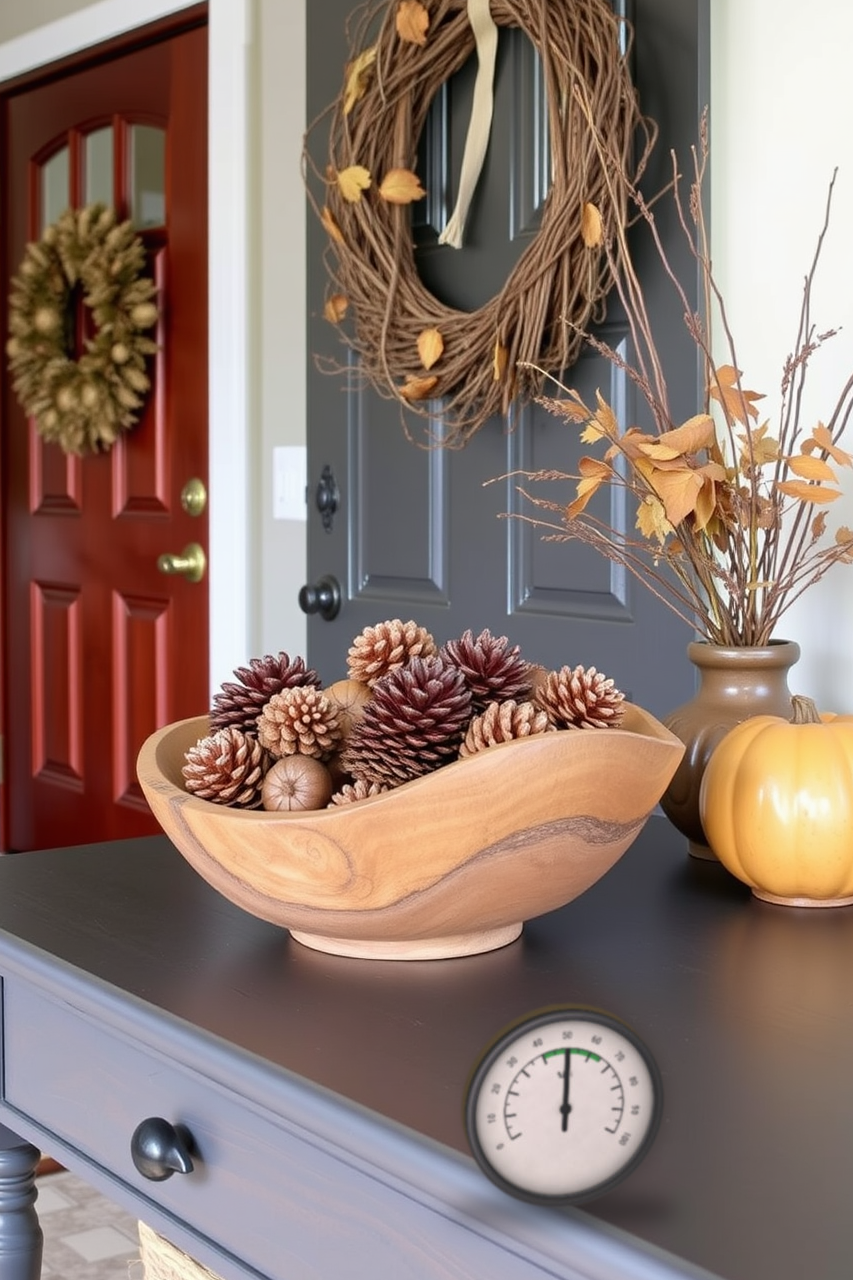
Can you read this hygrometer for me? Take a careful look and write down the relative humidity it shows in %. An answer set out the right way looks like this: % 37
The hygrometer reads % 50
